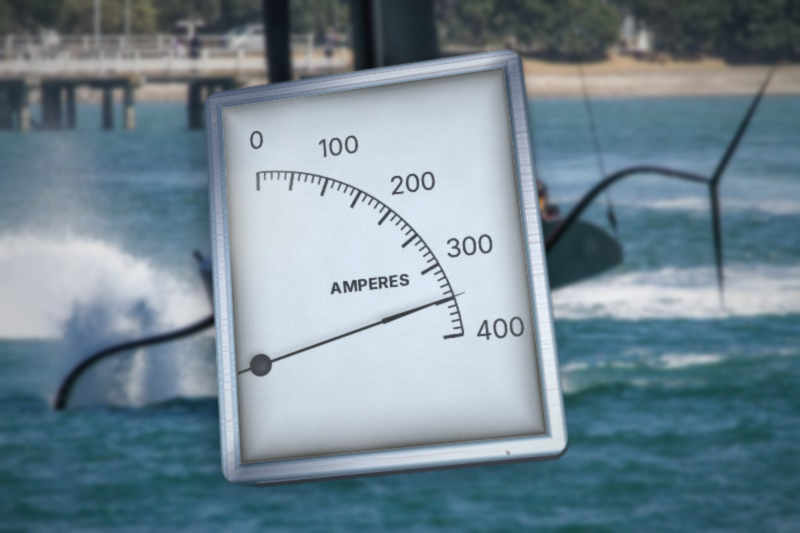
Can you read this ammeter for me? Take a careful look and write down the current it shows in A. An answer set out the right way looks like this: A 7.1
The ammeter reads A 350
